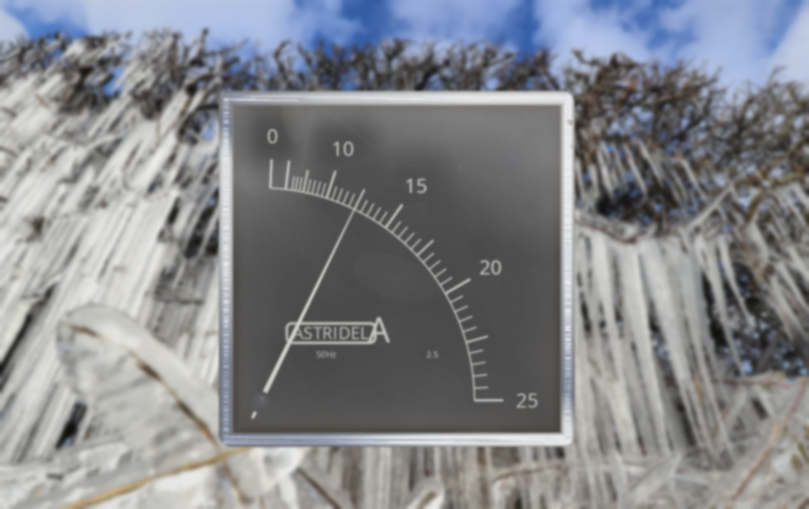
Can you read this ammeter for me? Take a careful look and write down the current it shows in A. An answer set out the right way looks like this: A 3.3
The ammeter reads A 12.5
